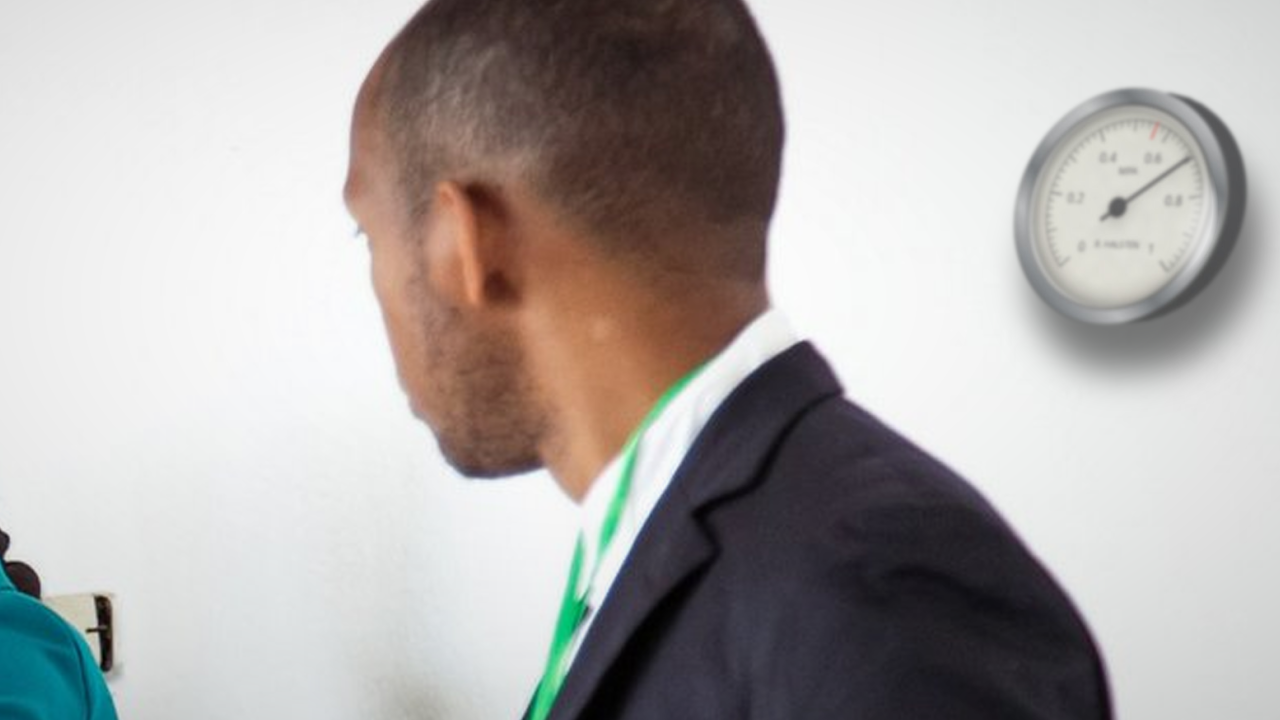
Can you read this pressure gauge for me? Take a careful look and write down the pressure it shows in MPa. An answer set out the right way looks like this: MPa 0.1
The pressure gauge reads MPa 0.7
